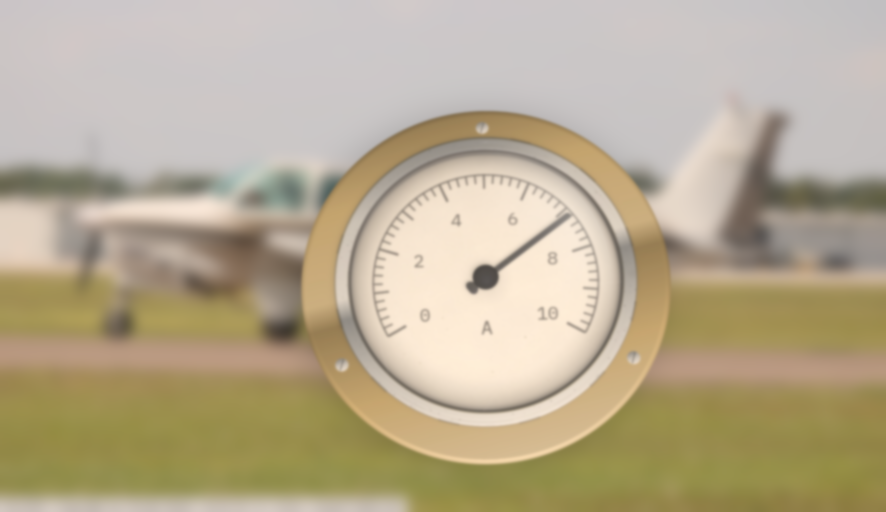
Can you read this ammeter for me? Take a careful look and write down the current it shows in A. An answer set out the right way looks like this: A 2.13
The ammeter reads A 7.2
